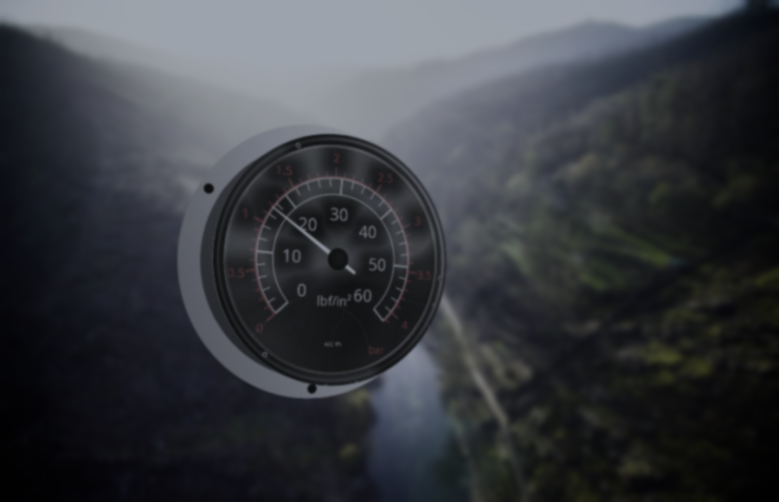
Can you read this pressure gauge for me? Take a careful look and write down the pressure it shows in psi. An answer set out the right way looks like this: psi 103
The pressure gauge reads psi 17
